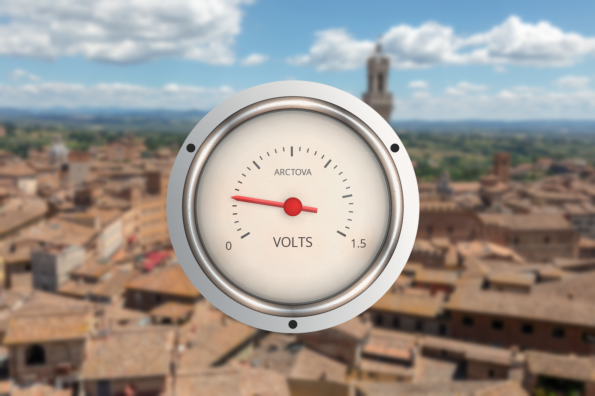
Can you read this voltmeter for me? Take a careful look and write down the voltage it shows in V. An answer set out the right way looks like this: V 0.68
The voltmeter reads V 0.25
